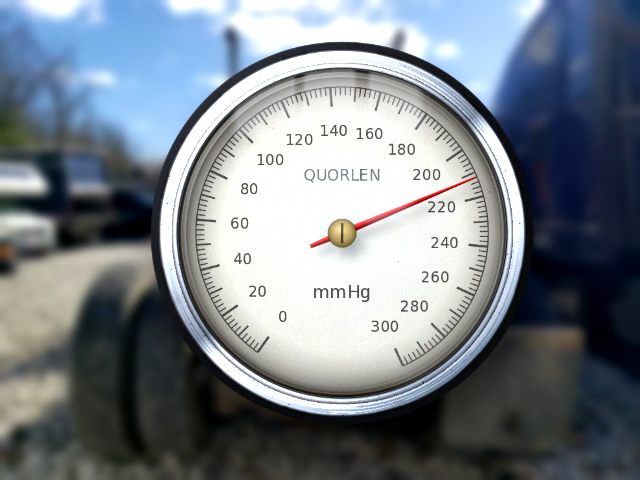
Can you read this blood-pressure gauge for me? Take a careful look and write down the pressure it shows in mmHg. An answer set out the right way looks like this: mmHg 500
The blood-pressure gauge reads mmHg 212
